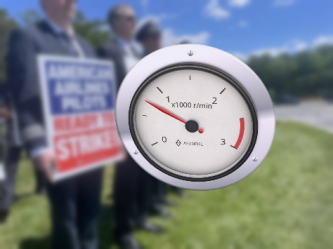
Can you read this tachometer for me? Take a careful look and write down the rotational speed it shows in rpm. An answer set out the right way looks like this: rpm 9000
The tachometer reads rpm 750
